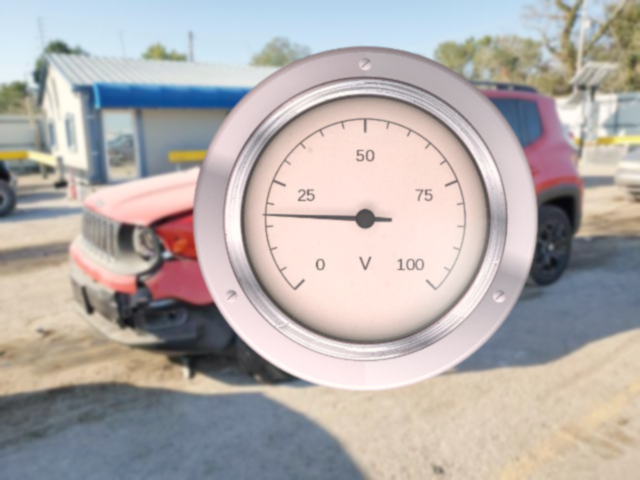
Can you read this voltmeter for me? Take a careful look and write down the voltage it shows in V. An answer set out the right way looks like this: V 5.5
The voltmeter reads V 17.5
